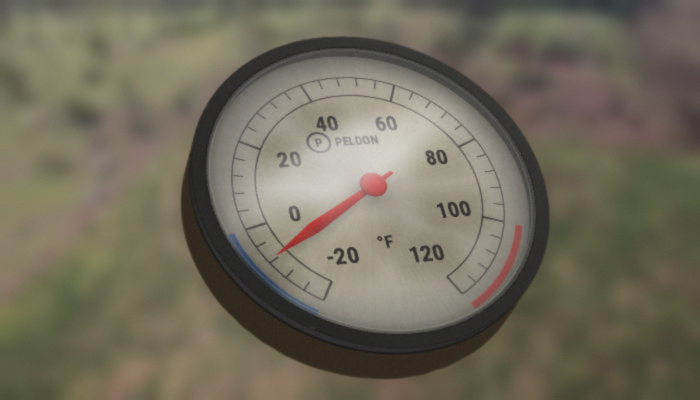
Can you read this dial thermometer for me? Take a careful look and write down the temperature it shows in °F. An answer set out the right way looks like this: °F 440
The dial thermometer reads °F -8
